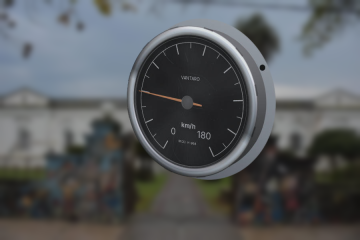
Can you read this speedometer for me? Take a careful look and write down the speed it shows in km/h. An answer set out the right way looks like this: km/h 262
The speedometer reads km/h 40
